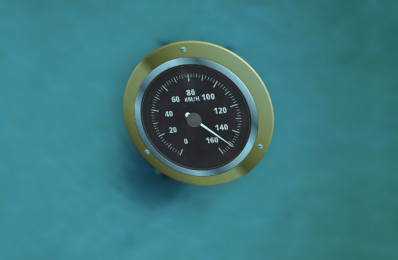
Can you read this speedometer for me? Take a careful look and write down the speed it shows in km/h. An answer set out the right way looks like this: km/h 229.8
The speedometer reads km/h 150
